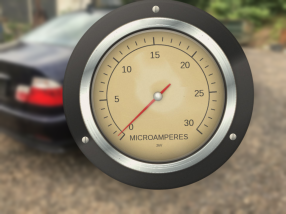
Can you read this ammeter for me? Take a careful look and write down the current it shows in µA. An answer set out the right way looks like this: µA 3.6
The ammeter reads µA 0.5
